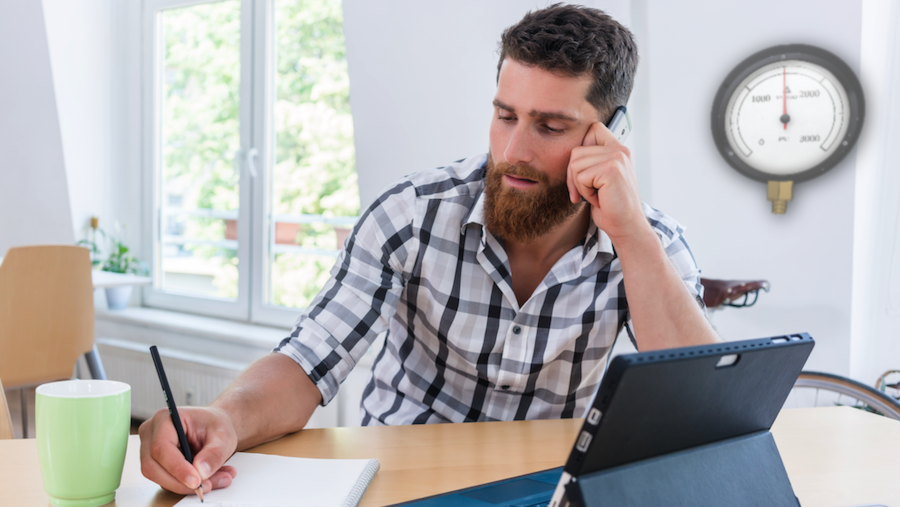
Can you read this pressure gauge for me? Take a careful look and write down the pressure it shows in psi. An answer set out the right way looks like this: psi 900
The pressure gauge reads psi 1500
